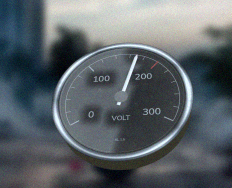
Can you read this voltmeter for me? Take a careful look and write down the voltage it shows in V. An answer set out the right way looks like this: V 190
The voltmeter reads V 170
